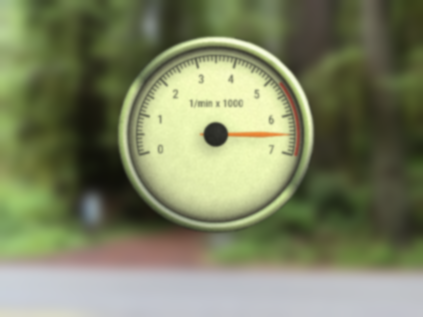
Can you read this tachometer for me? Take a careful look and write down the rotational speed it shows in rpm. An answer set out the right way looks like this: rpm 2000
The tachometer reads rpm 6500
